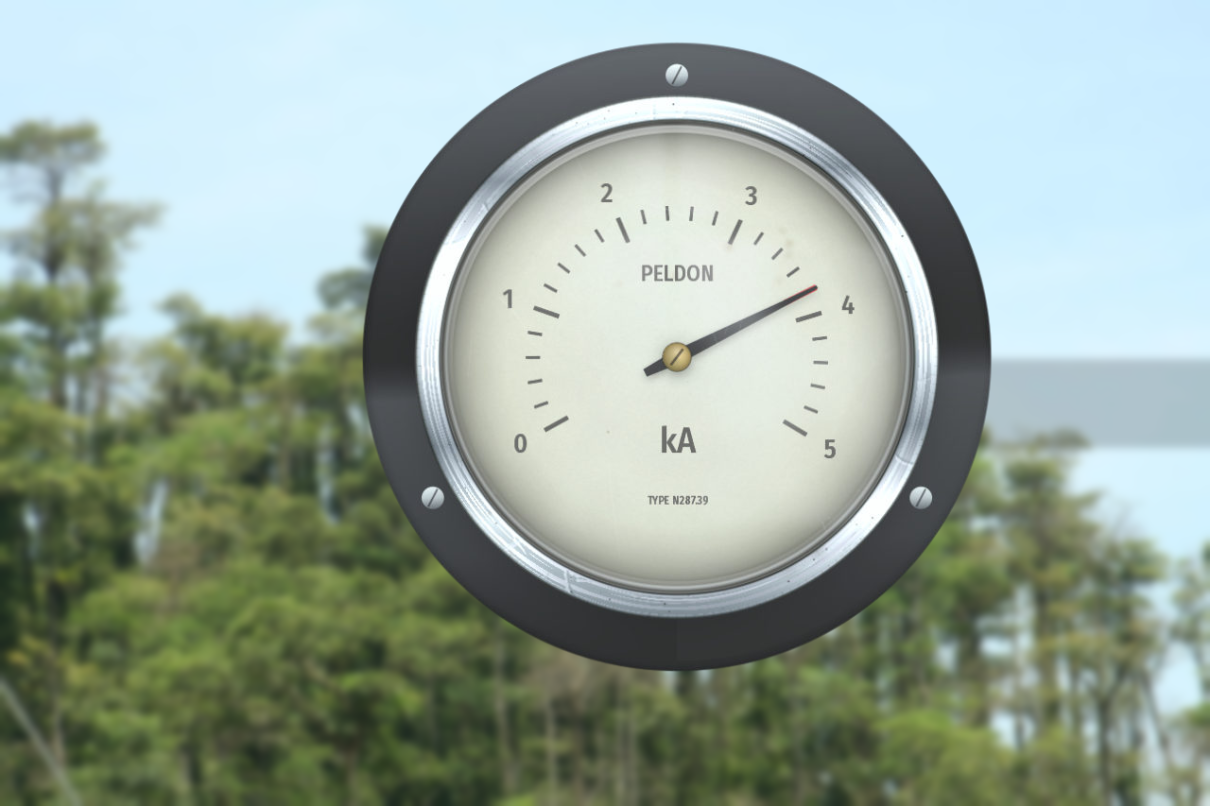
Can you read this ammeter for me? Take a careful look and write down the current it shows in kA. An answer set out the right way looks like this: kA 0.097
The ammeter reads kA 3.8
